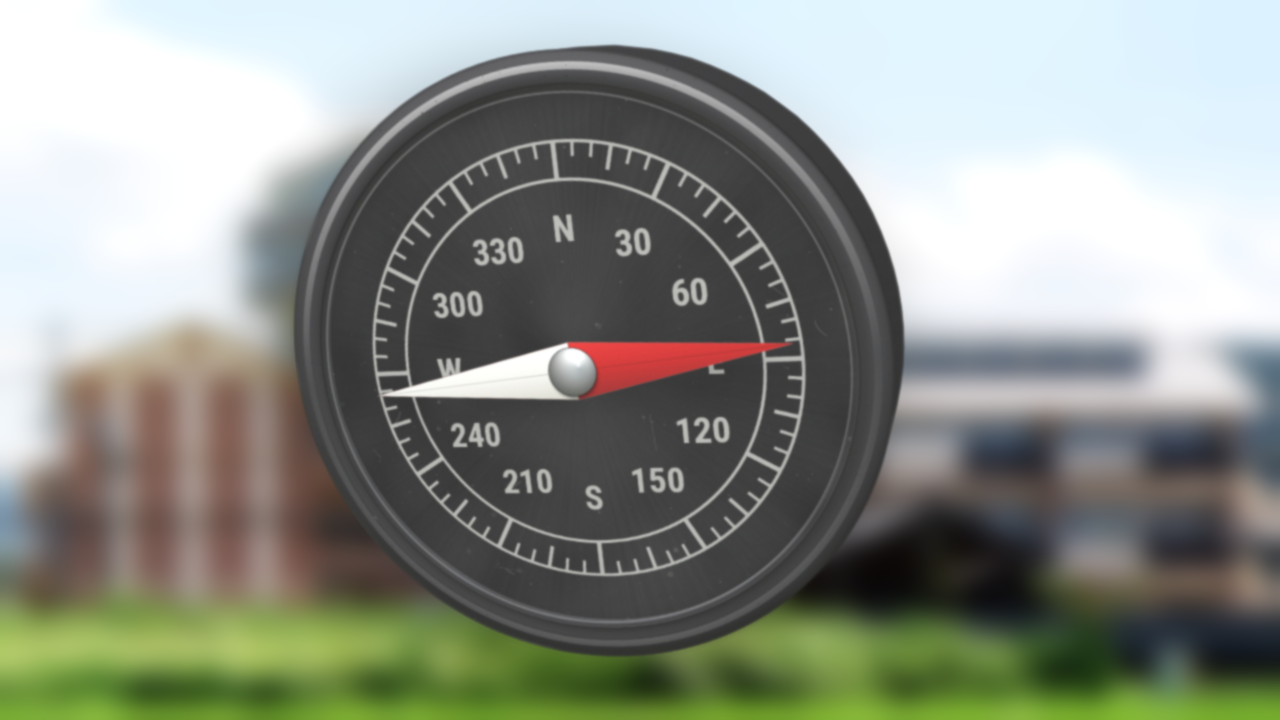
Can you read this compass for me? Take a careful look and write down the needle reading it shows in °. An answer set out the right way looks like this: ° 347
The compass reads ° 85
